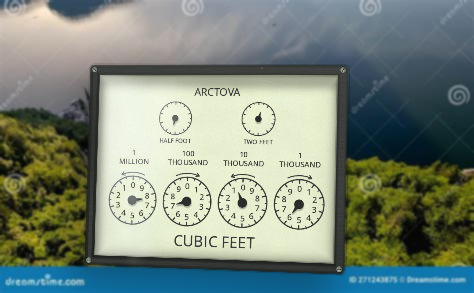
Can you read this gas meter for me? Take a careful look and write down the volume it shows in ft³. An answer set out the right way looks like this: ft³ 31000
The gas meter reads ft³ 770600
